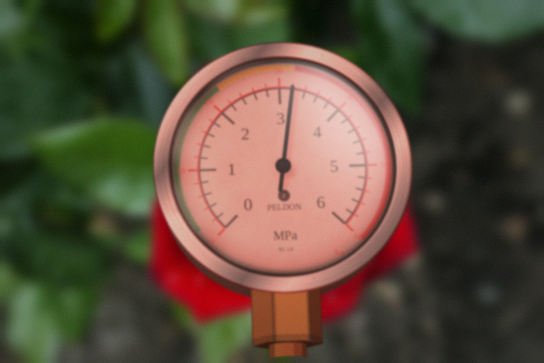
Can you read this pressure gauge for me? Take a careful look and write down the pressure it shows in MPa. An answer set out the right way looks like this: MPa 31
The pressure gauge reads MPa 3.2
